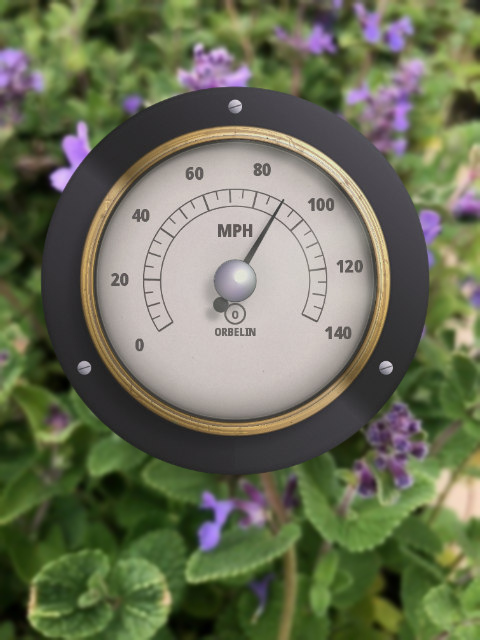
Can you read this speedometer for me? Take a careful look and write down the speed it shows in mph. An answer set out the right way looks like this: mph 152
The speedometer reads mph 90
